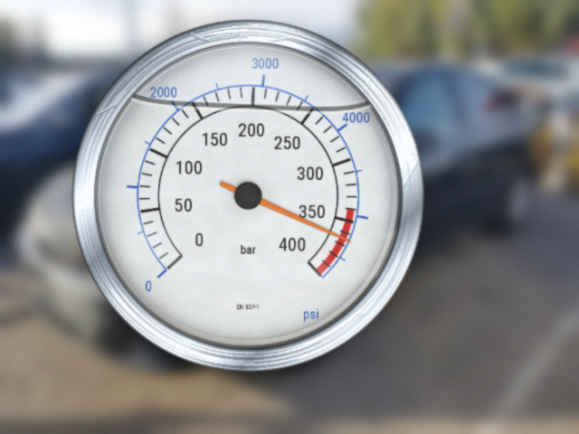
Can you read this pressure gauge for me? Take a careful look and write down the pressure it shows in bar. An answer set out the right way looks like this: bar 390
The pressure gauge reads bar 365
